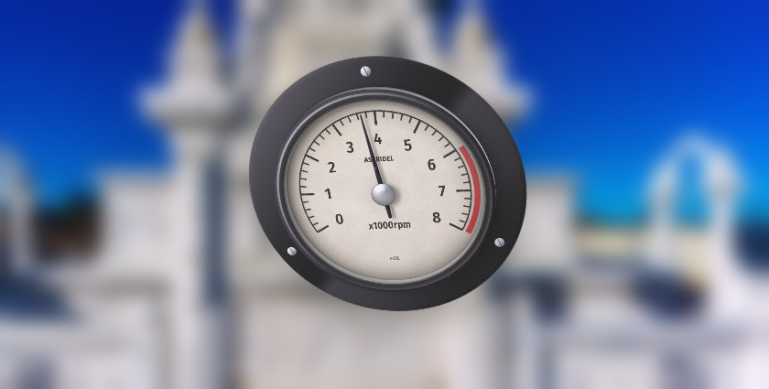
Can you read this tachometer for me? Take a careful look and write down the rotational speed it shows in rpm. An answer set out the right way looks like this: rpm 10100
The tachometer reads rpm 3700
